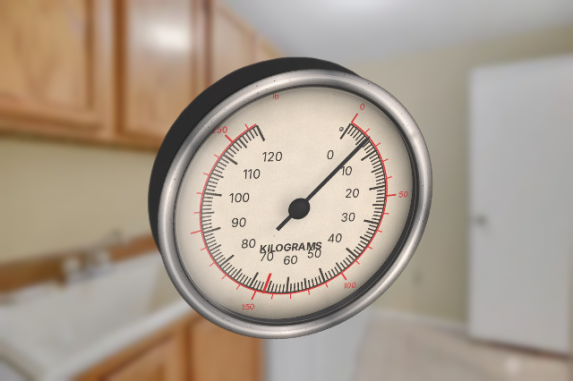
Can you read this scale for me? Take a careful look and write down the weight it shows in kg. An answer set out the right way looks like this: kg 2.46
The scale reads kg 5
